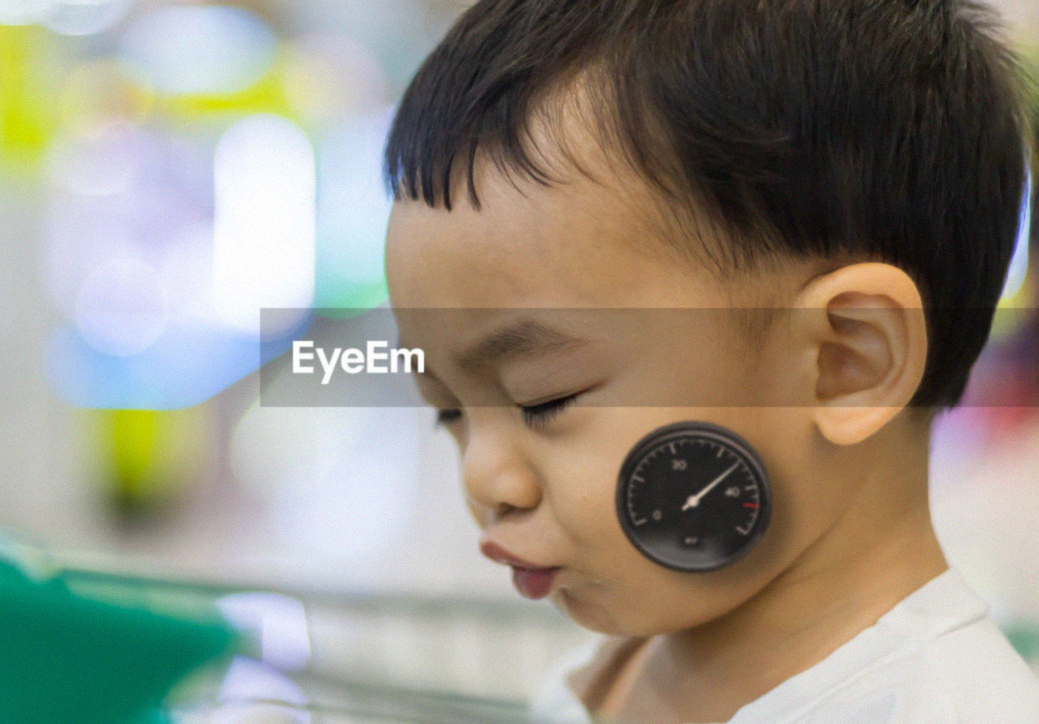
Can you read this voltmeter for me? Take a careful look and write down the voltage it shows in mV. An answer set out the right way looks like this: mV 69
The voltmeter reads mV 34
